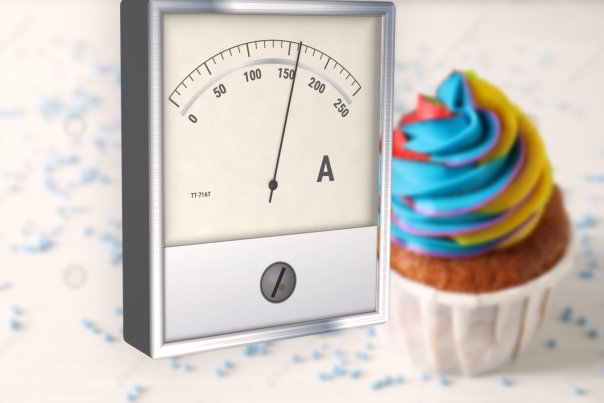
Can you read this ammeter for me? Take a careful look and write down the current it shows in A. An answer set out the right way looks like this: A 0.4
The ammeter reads A 160
